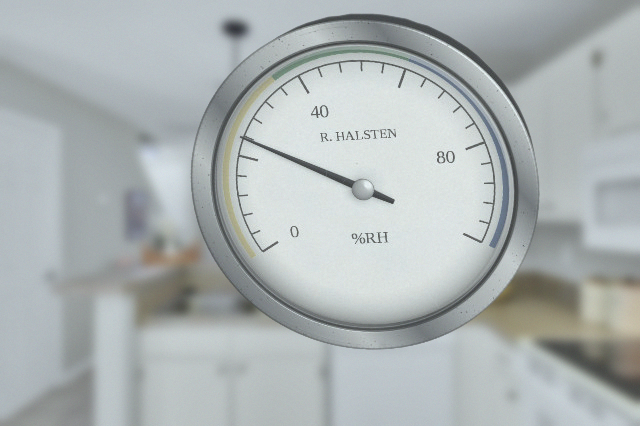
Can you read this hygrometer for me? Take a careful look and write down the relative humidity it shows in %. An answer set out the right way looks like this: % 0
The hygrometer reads % 24
